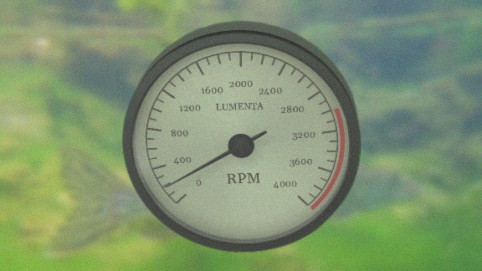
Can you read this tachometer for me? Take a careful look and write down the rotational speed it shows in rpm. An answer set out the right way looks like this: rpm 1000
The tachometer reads rpm 200
